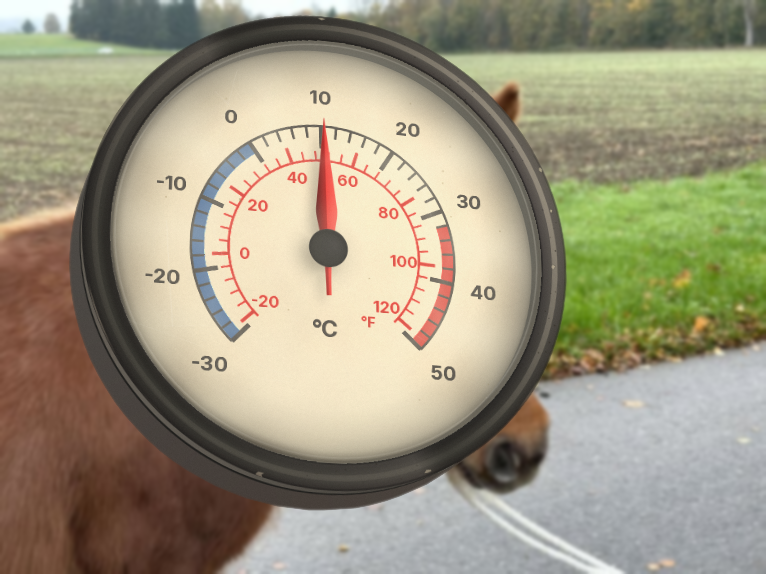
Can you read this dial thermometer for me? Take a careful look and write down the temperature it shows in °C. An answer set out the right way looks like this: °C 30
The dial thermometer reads °C 10
